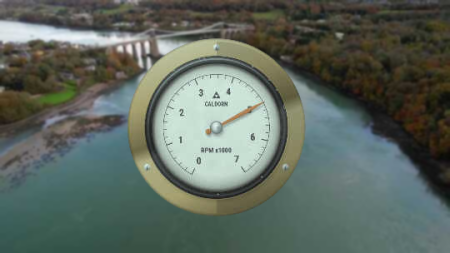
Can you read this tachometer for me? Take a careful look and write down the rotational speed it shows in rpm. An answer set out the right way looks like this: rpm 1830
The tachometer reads rpm 5000
